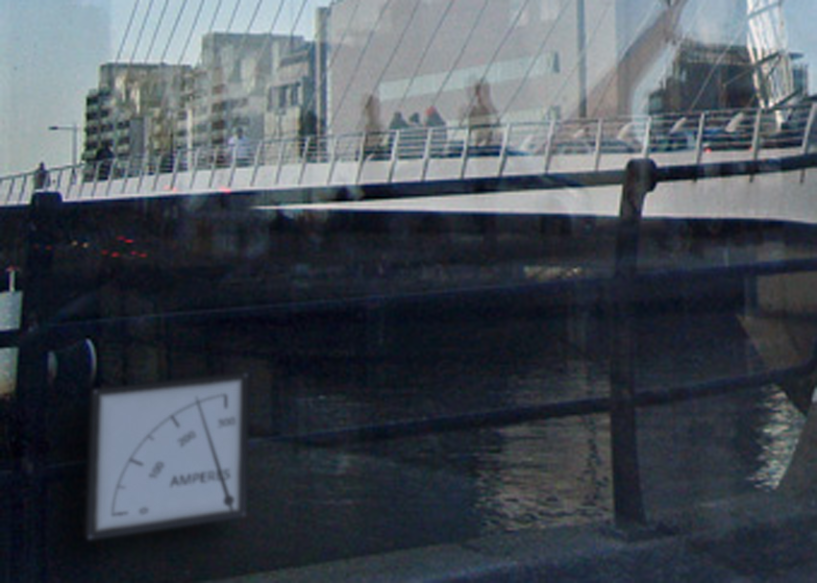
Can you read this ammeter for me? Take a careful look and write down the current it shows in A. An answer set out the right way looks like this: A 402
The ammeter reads A 250
